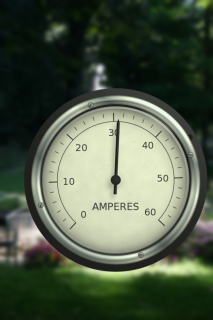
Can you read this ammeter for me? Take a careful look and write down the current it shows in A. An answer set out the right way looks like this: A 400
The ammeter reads A 31
